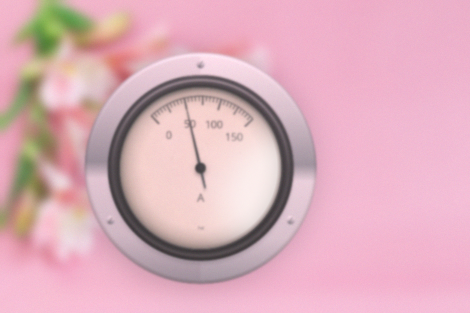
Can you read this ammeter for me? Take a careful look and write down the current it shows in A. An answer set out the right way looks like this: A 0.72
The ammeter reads A 50
